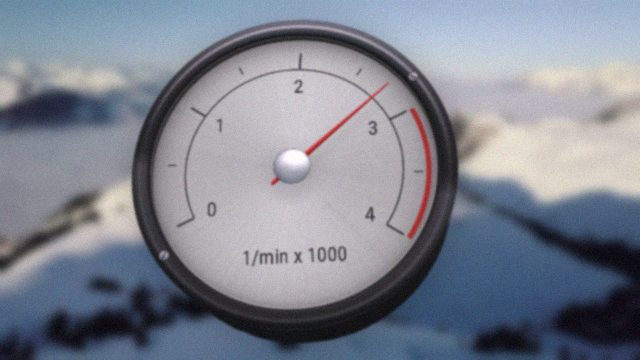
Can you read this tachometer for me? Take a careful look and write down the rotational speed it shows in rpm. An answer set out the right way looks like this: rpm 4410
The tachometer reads rpm 2750
